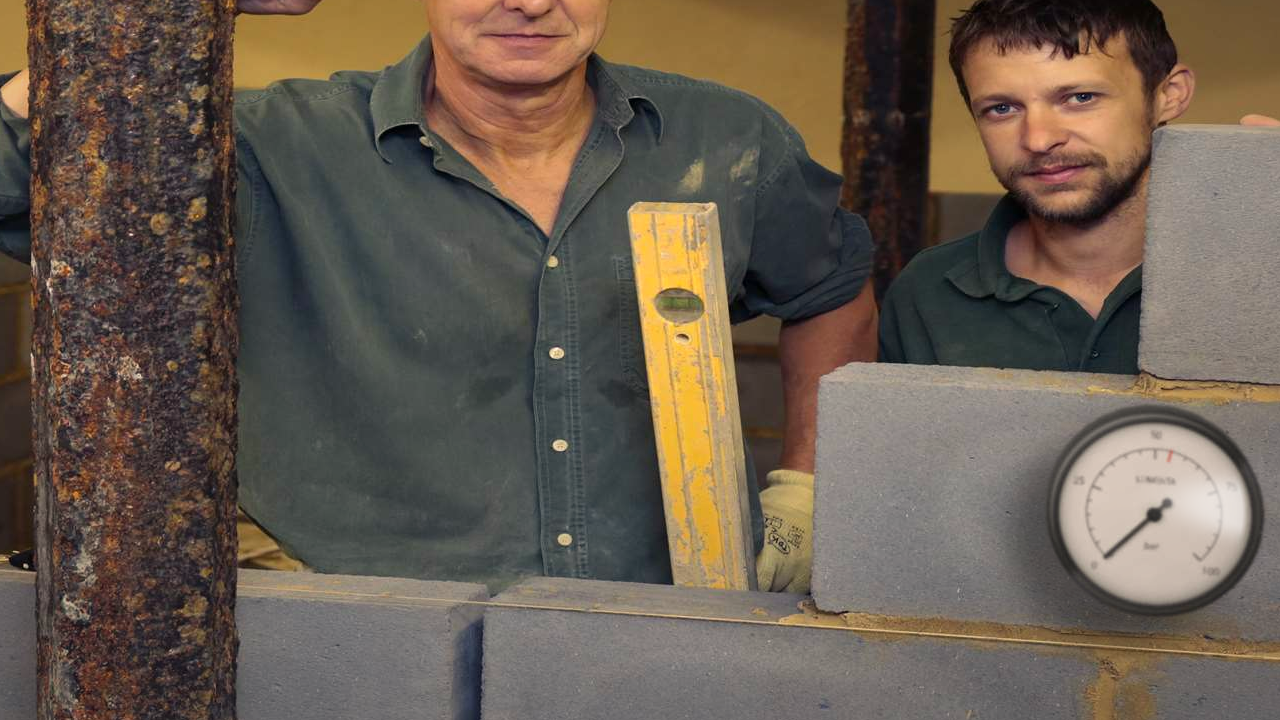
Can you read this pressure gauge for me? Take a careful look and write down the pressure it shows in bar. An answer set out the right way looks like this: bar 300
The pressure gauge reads bar 0
